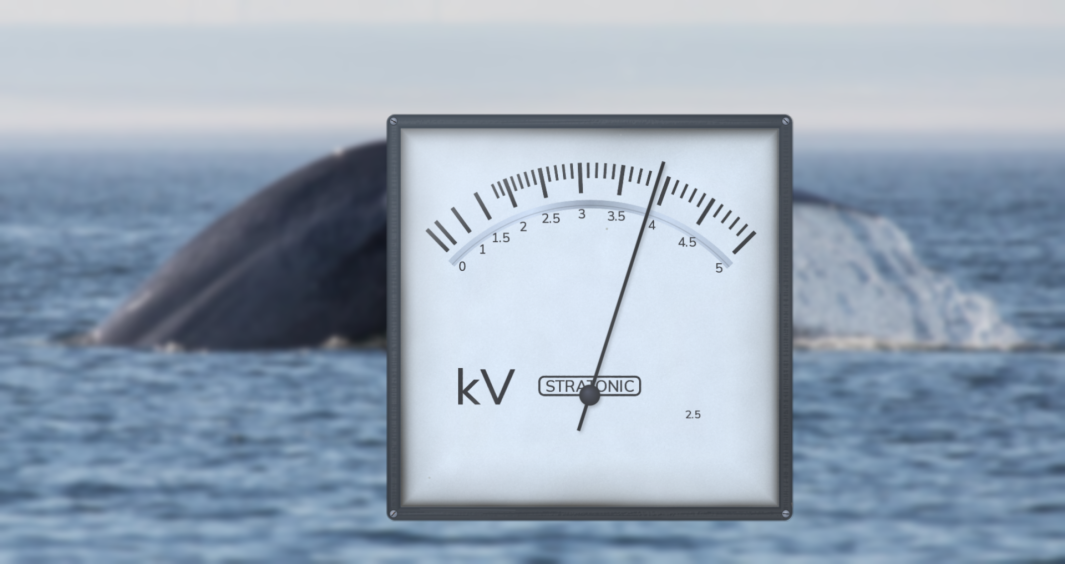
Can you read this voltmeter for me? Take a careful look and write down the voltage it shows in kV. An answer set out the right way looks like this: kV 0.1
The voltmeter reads kV 3.9
